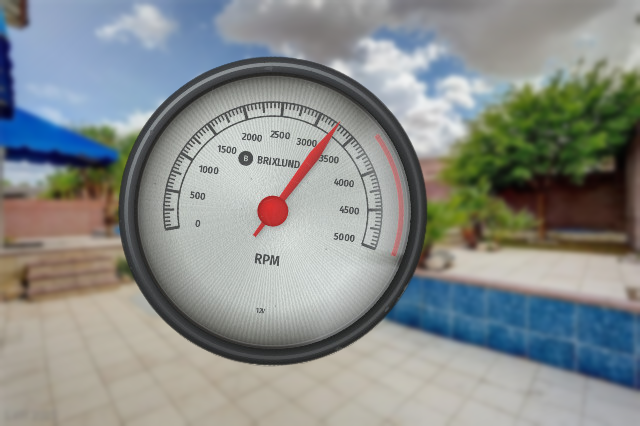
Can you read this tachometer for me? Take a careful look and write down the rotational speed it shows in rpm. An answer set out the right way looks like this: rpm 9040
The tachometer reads rpm 3250
